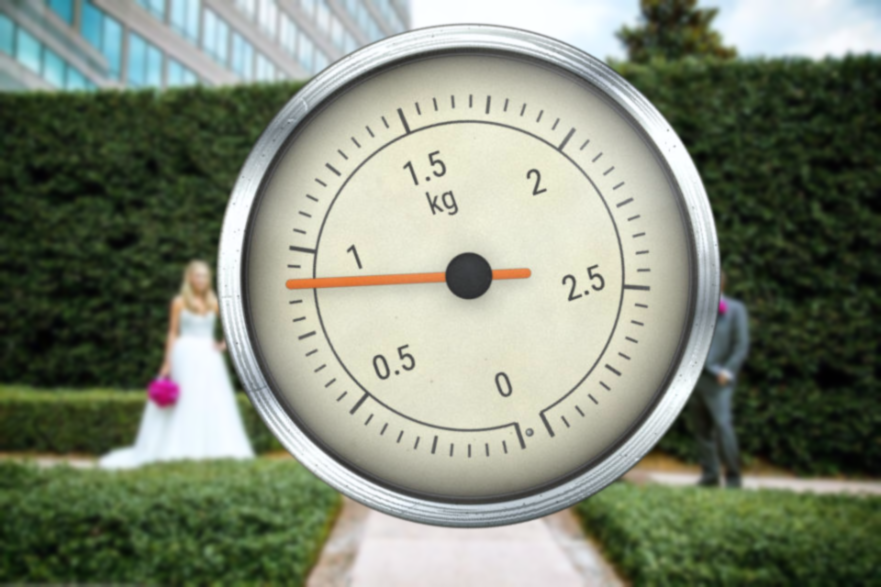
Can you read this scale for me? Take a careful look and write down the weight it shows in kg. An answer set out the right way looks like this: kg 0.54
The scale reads kg 0.9
